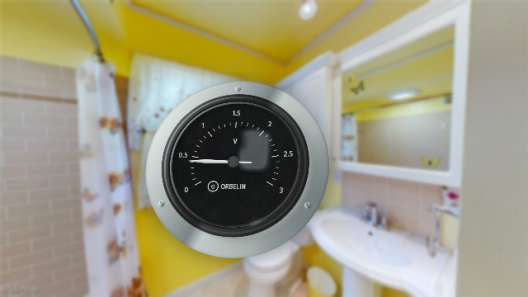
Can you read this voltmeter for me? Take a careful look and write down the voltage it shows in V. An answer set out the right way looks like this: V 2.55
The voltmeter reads V 0.4
